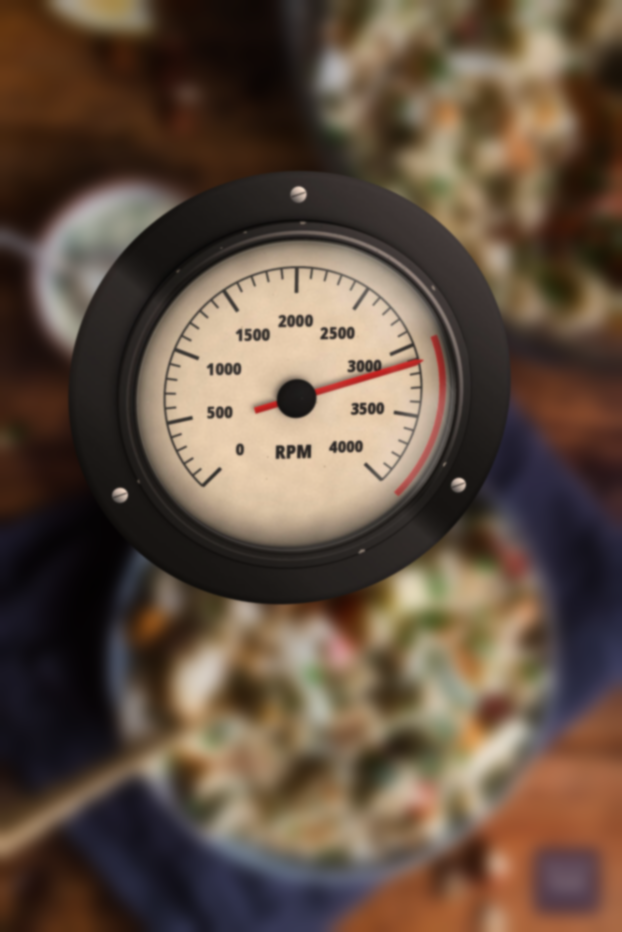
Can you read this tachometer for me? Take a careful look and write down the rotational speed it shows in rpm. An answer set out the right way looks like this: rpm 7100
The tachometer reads rpm 3100
